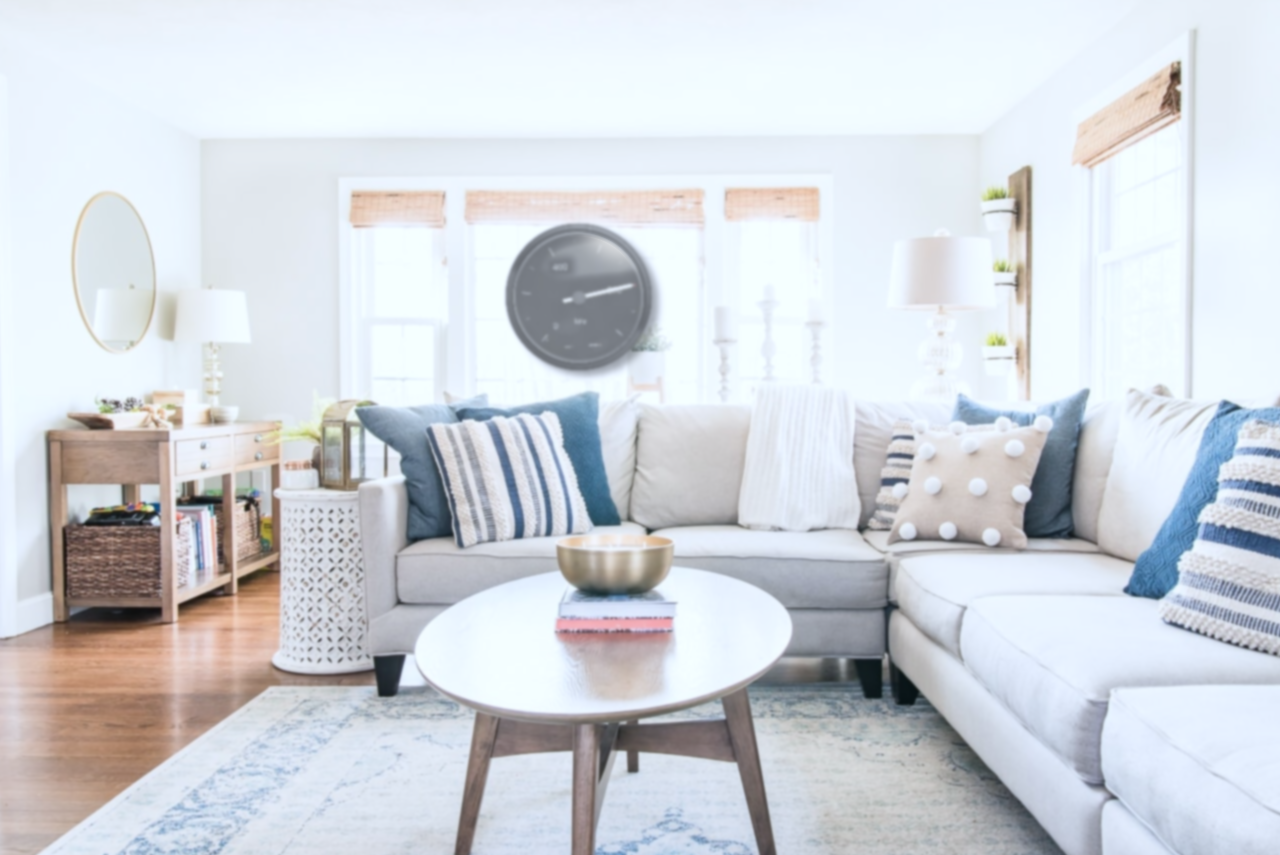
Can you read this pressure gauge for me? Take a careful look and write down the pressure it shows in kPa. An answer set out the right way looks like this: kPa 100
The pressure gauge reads kPa 800
